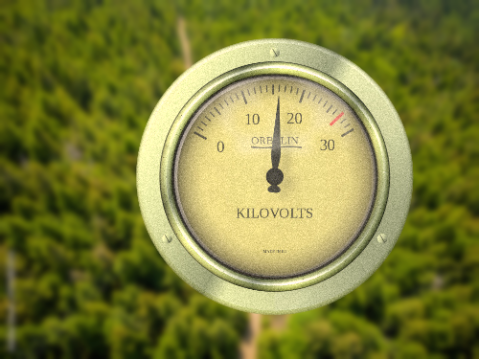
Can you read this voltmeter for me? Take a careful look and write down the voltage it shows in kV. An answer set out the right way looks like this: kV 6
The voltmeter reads kV 16
